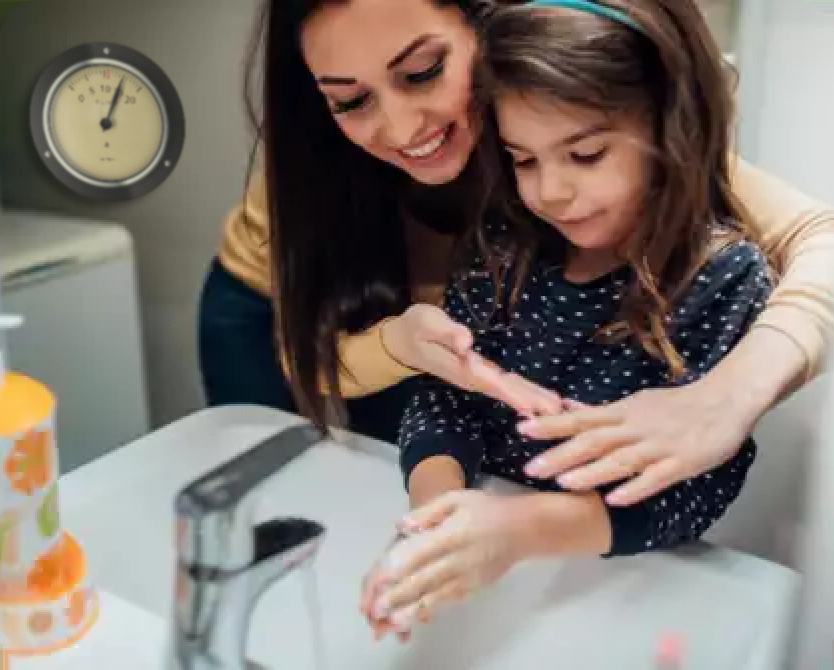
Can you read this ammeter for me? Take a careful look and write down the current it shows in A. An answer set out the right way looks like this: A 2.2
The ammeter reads A 15
